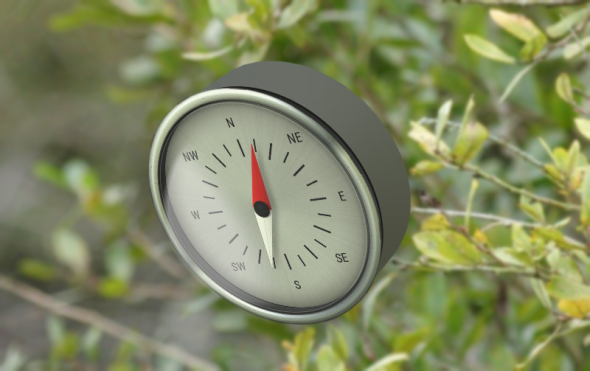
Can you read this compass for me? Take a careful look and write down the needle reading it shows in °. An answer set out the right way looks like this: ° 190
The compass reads ° 15
